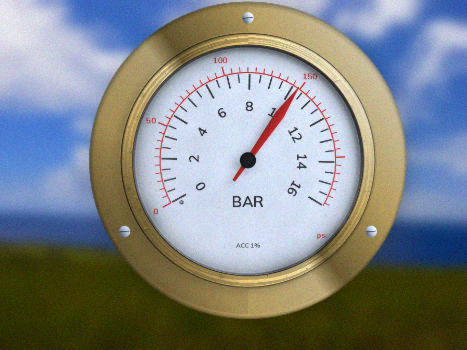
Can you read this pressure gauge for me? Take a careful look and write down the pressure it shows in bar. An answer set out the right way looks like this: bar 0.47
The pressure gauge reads bar 10.25
